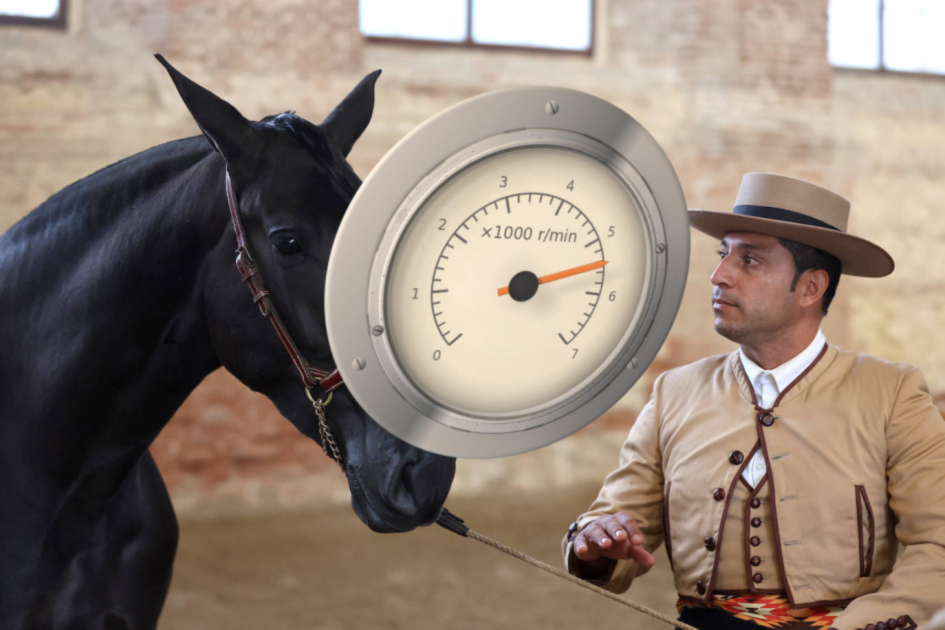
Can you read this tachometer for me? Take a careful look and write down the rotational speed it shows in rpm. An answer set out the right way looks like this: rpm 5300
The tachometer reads rpm 5400
